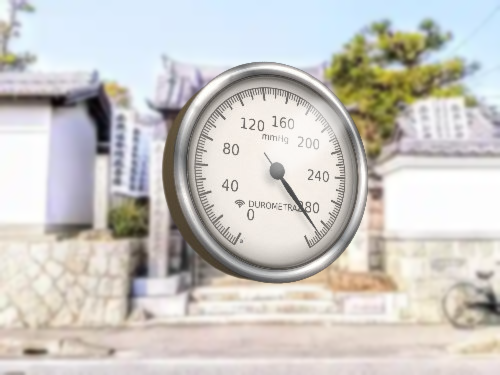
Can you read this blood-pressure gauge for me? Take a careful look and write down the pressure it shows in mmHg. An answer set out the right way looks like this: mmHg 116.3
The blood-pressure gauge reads mmHg 290
